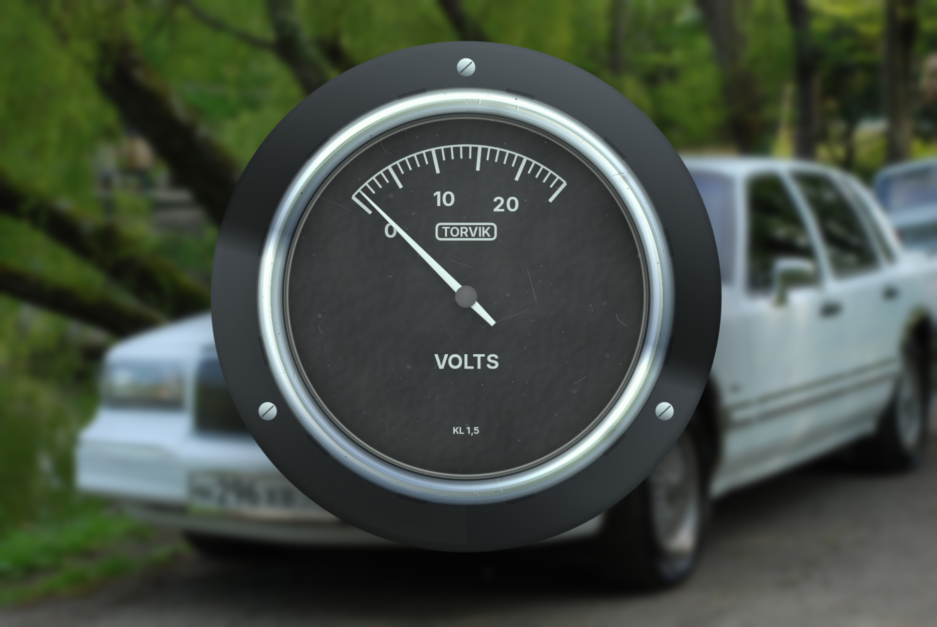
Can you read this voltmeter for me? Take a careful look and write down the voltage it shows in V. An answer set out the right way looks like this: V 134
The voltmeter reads V 1
